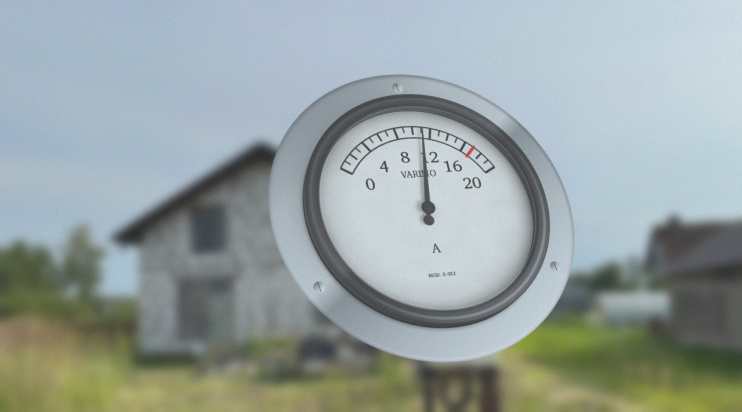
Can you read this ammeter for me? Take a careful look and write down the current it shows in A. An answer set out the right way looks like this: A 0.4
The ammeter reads A 11
